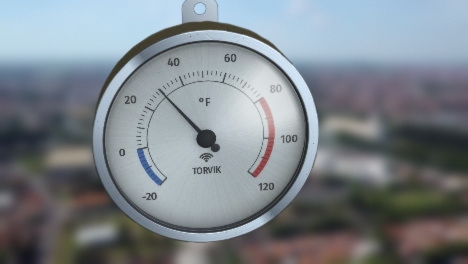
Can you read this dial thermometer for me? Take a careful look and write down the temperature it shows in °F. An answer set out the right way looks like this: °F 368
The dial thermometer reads °F 30
